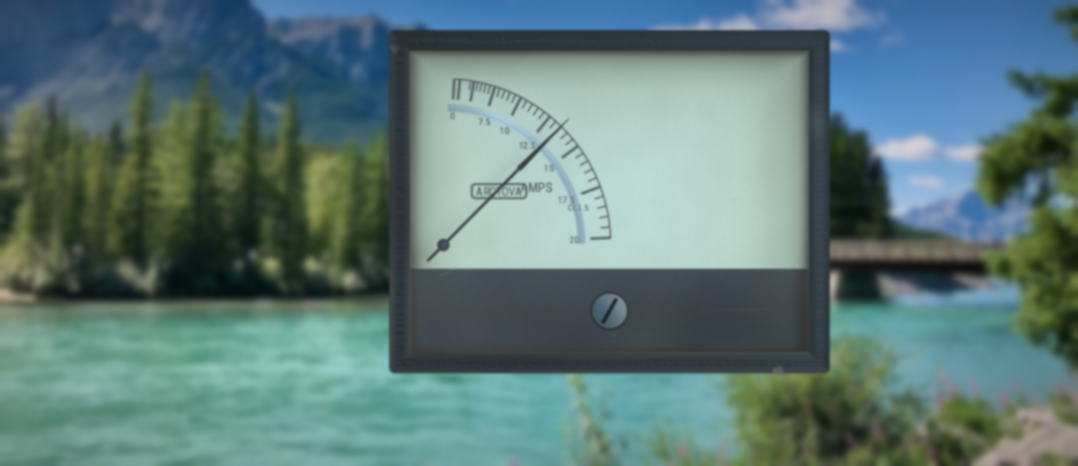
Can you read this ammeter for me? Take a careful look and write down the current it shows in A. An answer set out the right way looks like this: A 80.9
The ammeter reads A 13.5
